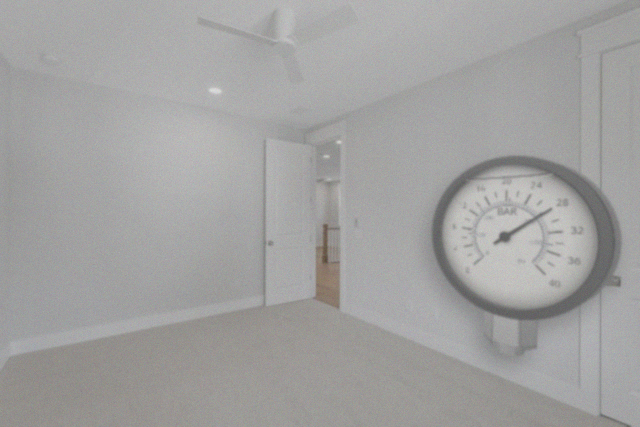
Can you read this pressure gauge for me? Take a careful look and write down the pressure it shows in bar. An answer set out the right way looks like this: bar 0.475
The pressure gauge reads bar 28
